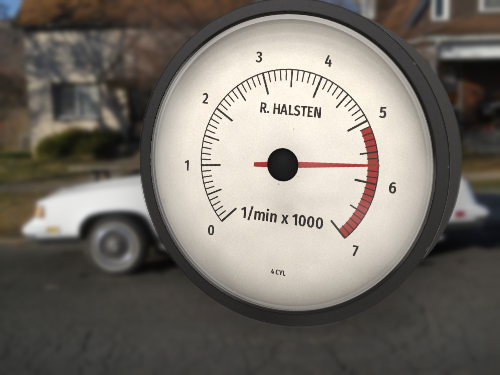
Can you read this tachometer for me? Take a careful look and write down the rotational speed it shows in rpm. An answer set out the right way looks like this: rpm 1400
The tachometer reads rpm 5700
